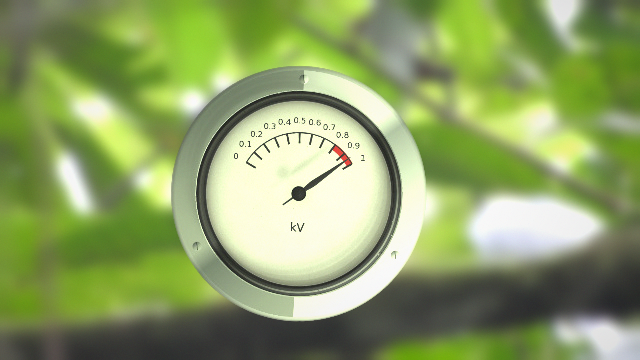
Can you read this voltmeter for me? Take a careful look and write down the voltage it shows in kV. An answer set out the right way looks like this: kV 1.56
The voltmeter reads kV 0.95
